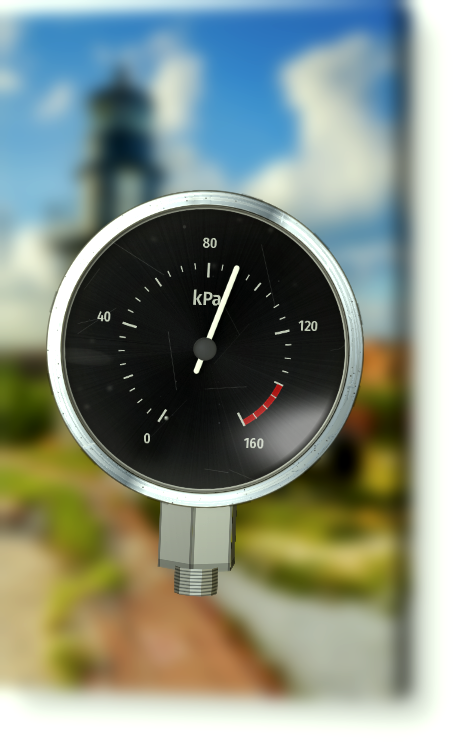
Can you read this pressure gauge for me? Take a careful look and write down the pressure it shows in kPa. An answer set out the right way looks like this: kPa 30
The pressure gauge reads kPa 90
